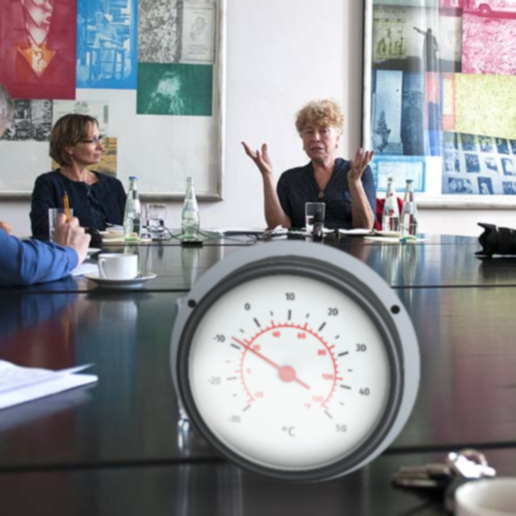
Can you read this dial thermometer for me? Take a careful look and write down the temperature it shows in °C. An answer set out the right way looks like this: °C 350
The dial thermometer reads °C -7.5
